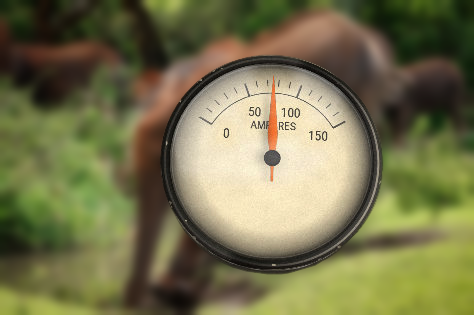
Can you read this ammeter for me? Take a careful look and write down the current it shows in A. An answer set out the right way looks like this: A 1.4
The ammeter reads A 75
